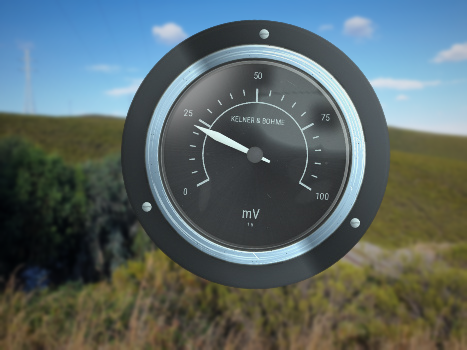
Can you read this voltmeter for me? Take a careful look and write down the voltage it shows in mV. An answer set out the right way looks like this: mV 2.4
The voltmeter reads mV 22.5
